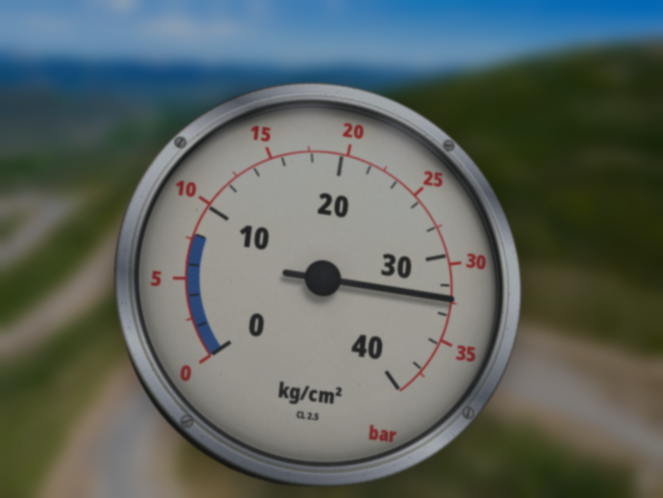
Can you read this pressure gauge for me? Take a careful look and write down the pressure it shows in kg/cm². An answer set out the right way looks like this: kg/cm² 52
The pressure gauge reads kg/cm² 33
